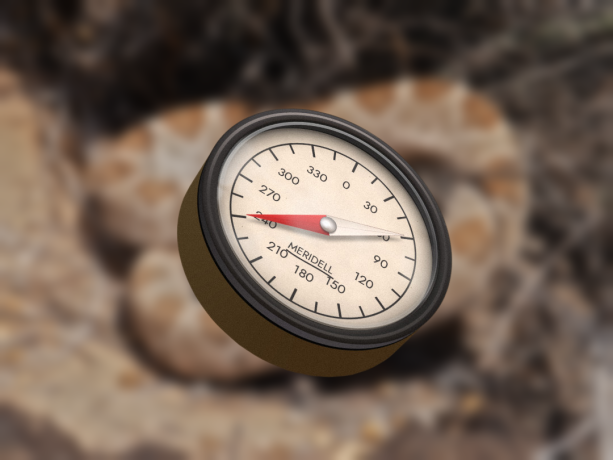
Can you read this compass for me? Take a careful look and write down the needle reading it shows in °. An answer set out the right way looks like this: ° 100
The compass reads ° 240
